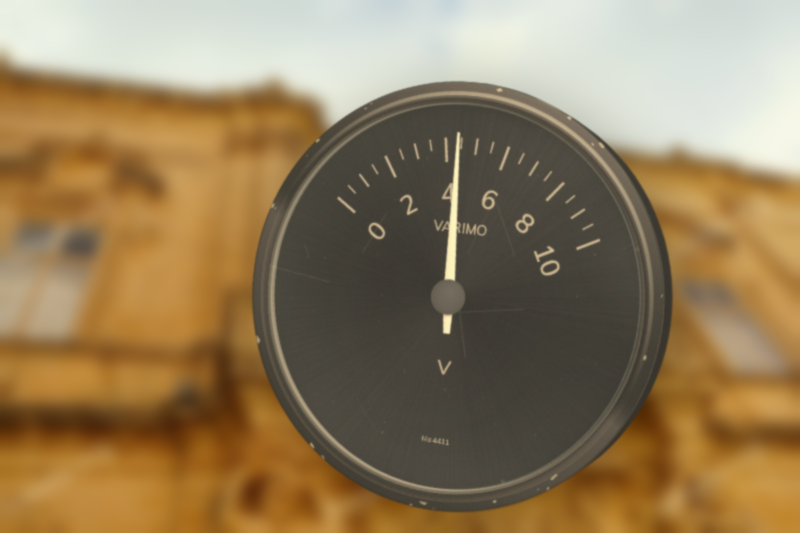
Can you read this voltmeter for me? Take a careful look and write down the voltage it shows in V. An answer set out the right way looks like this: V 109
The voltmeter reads V 4.5
